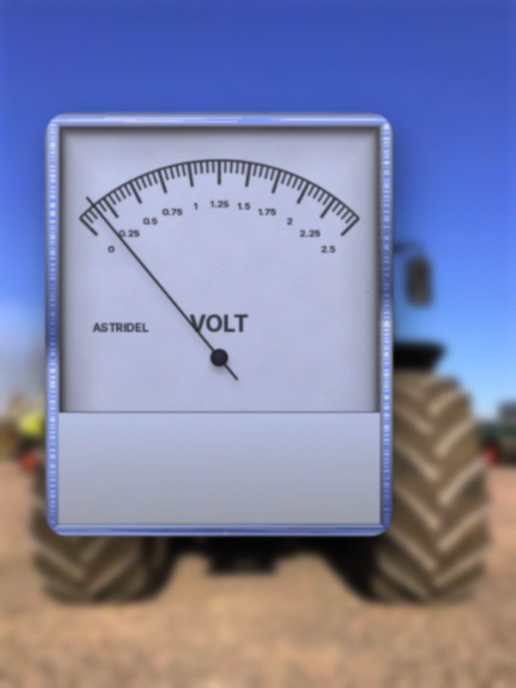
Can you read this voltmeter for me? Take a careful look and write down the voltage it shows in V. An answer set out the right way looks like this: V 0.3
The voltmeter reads V 0.15
